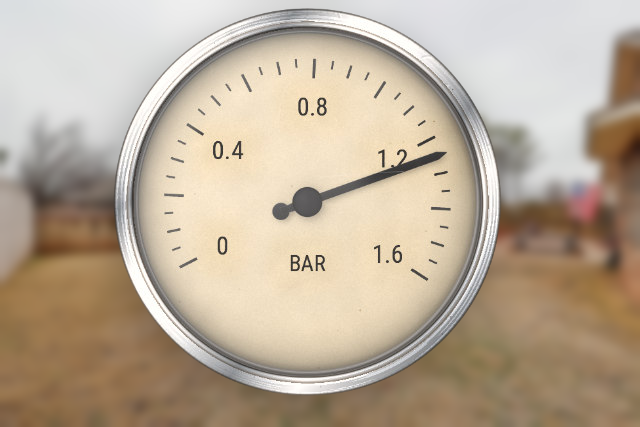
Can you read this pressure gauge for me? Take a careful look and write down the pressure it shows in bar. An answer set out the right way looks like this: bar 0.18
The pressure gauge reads bar 1.25
